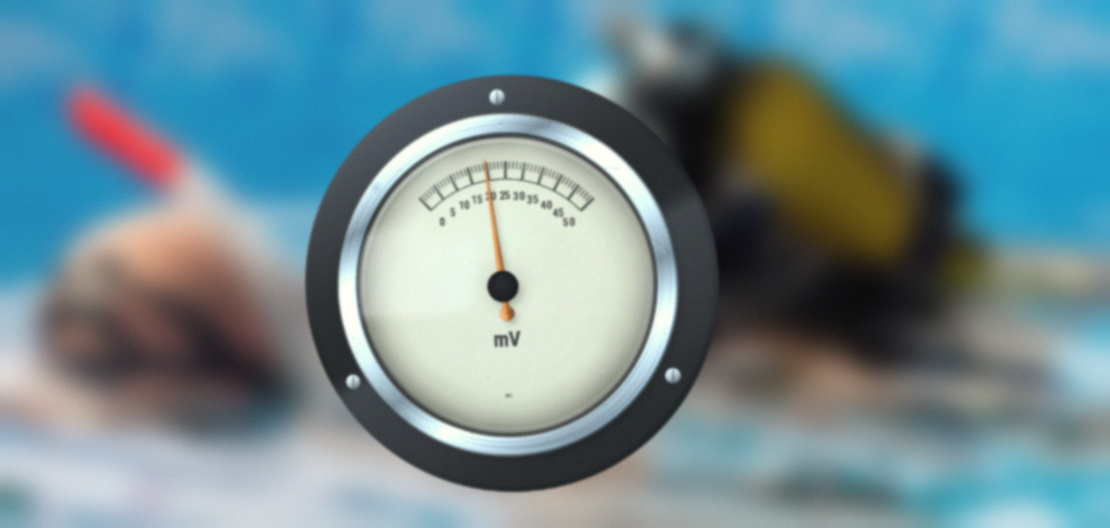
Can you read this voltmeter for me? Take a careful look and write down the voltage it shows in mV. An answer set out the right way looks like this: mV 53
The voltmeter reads mV 20
